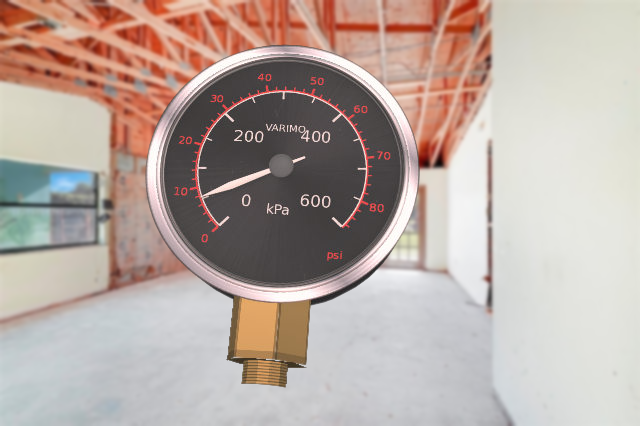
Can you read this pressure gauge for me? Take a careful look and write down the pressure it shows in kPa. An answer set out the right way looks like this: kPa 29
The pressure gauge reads kPa 50
